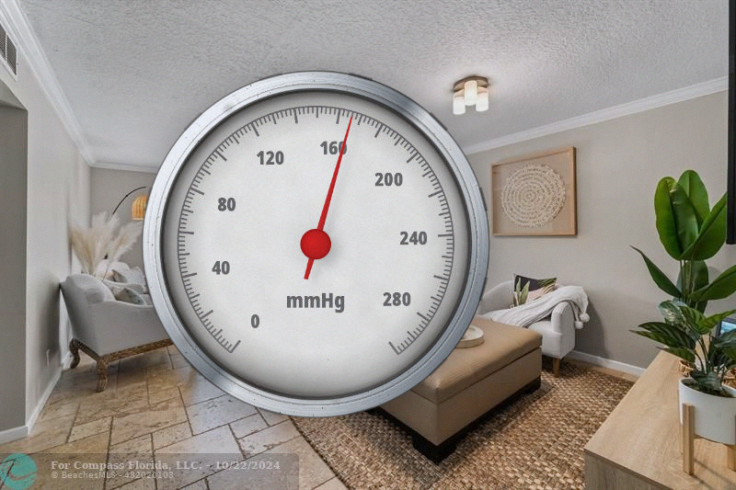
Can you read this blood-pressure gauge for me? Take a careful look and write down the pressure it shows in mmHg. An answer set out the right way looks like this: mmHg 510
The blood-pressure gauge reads mmHg 166
